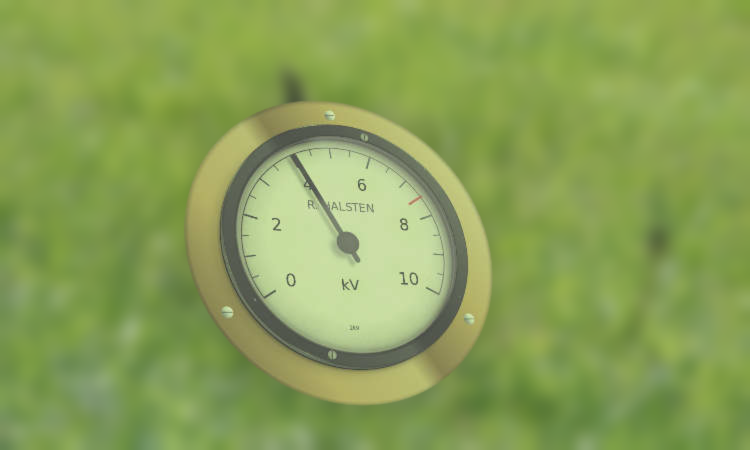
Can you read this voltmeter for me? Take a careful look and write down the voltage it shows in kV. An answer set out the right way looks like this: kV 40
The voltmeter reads kV 4
